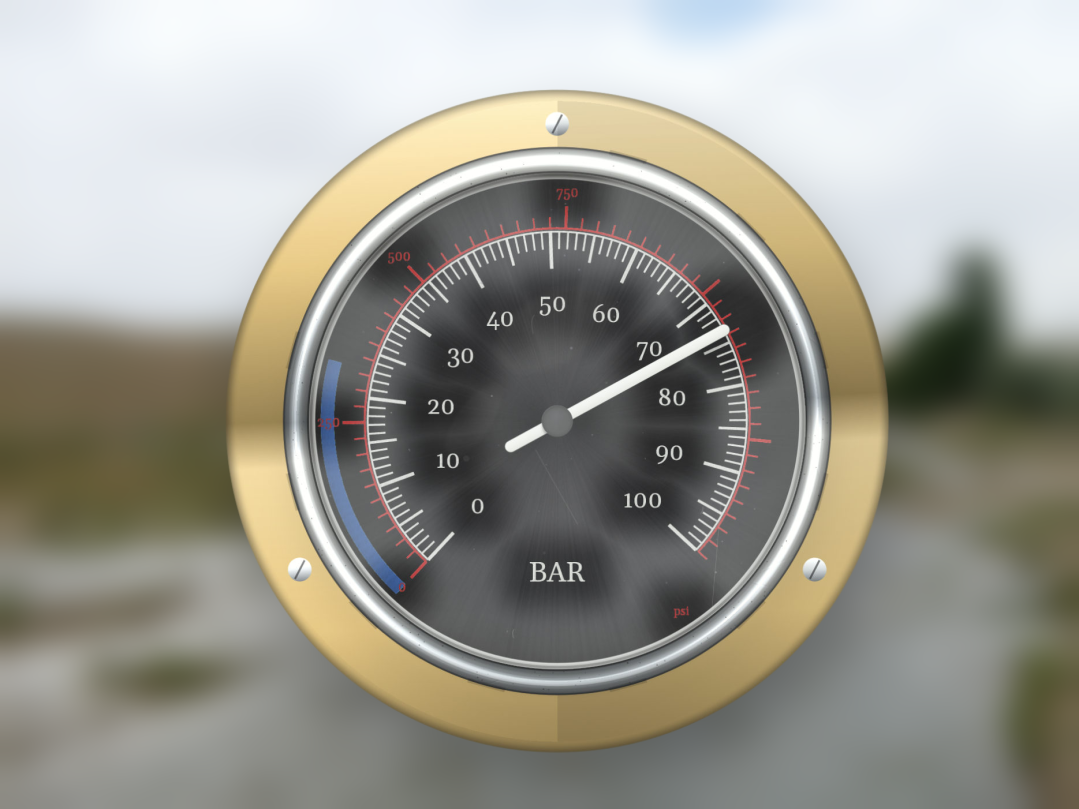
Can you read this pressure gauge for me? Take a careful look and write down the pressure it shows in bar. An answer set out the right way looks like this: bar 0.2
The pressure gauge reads bar 73.5
